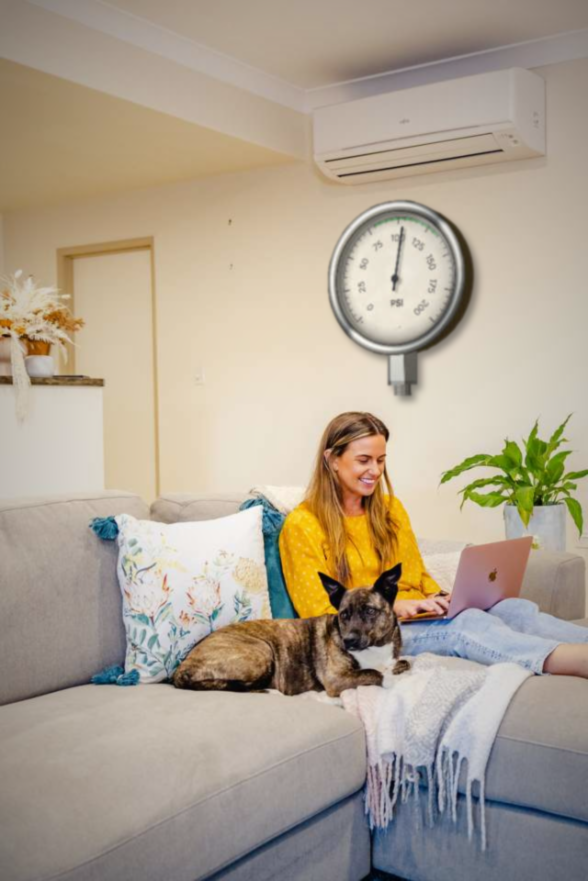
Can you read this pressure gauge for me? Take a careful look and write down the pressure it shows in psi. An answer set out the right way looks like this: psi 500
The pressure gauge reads psi 105
